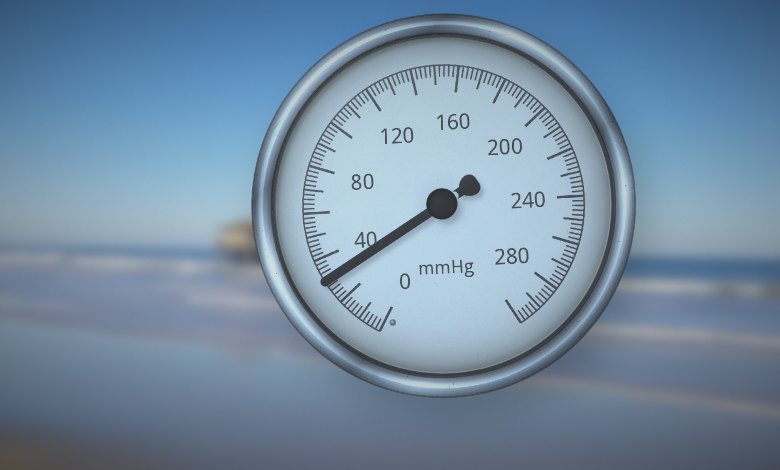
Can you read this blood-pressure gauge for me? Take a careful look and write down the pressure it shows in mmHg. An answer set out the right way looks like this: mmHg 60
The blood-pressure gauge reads mmHg 30
